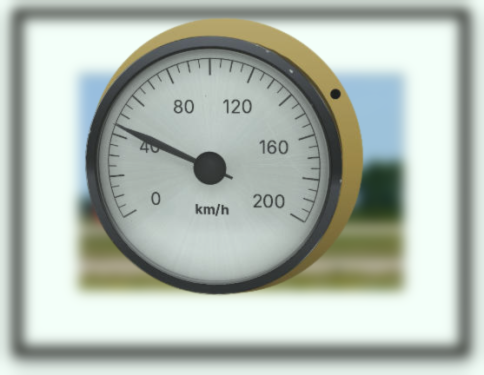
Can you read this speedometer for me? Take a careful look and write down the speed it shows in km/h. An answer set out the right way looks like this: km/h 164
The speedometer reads km/h 45
